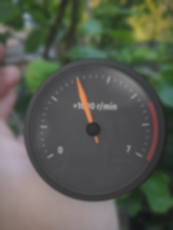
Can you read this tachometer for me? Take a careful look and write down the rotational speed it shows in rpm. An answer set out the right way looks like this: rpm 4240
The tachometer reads rpm 3000
